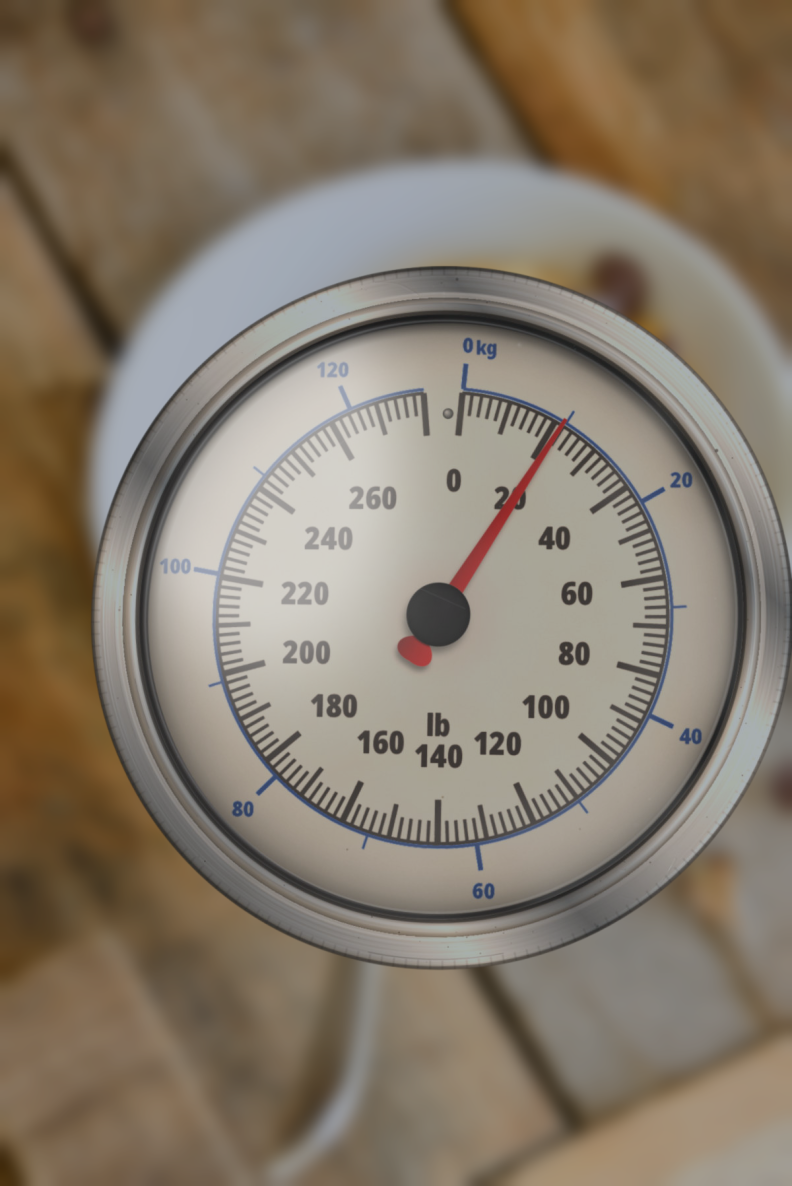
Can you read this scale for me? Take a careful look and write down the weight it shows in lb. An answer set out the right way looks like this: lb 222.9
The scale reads lb 22
